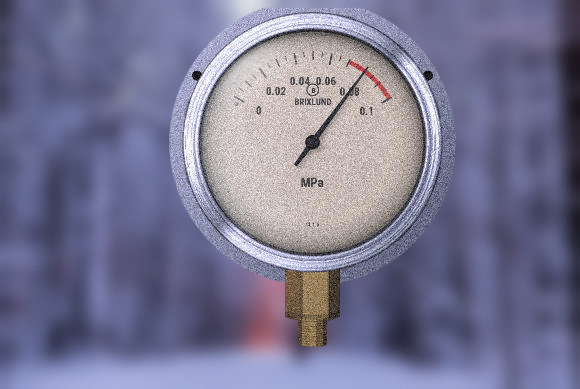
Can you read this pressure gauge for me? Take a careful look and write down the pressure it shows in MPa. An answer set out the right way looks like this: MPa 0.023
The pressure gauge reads MPa 0.08
